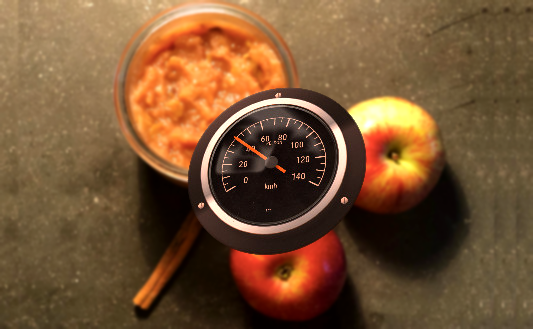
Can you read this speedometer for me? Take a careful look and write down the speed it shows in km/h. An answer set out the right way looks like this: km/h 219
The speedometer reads km/h 40
